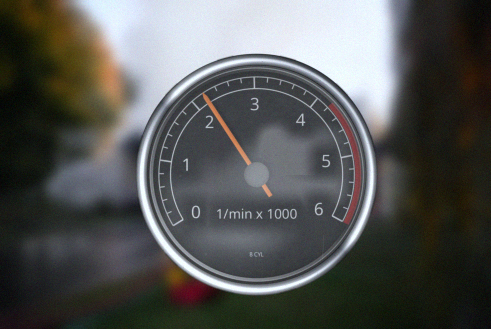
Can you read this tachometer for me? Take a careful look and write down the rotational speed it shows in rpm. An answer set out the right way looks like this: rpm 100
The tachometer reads rpm 2200
